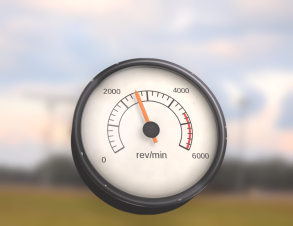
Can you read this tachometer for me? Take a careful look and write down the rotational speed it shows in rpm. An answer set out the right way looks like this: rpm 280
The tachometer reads rpm 2600
